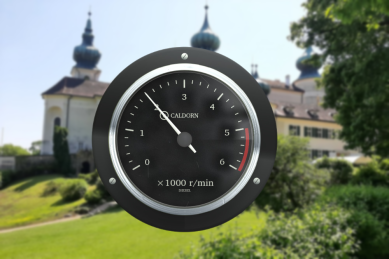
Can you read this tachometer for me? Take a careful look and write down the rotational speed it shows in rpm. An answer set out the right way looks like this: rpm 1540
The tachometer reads rpm 2000
